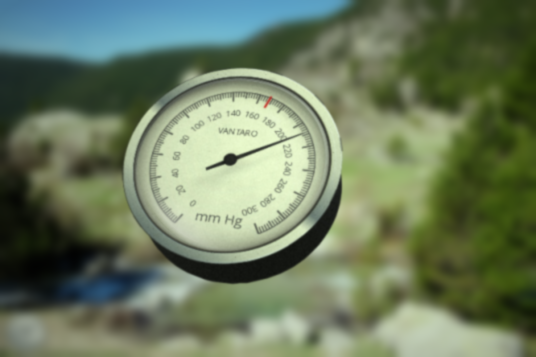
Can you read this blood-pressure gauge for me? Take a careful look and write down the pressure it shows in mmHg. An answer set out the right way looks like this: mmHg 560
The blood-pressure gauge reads mmHg 210
